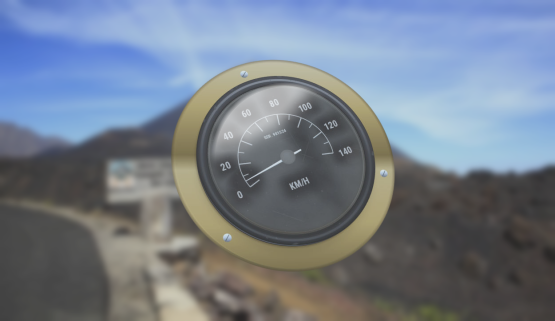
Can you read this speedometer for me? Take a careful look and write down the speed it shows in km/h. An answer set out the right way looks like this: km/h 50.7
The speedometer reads km/h 5
